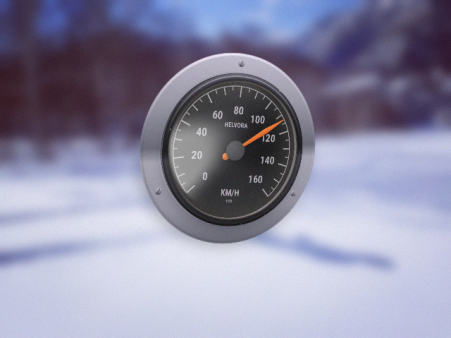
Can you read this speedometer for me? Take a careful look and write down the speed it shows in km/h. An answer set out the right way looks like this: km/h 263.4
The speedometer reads km/h 112.5
